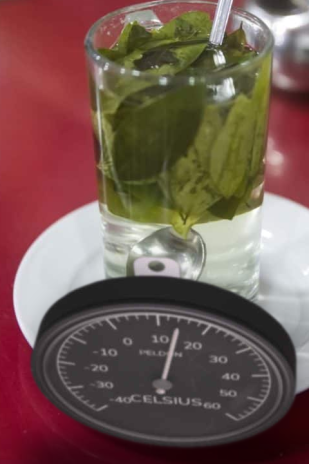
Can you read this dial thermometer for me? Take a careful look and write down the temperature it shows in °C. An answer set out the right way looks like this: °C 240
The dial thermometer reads °C 14
